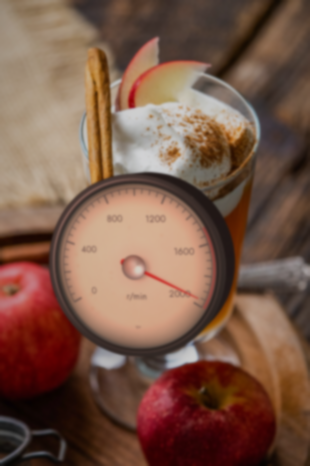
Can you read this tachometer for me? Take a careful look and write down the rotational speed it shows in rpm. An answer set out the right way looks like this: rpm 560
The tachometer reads rpm 1950
